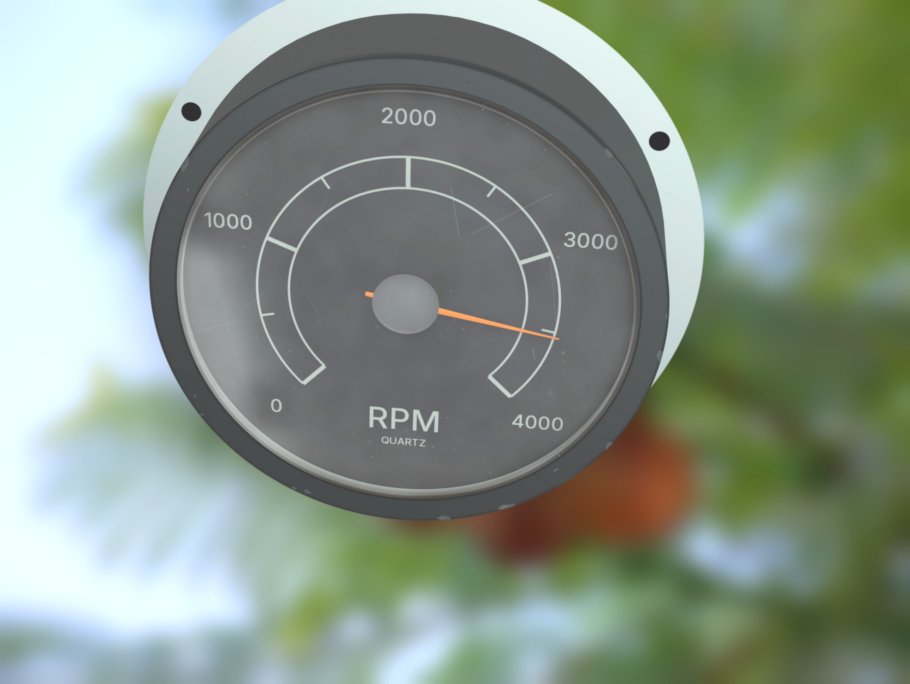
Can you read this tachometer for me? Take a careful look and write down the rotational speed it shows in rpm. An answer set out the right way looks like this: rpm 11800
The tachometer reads rpm 3500
